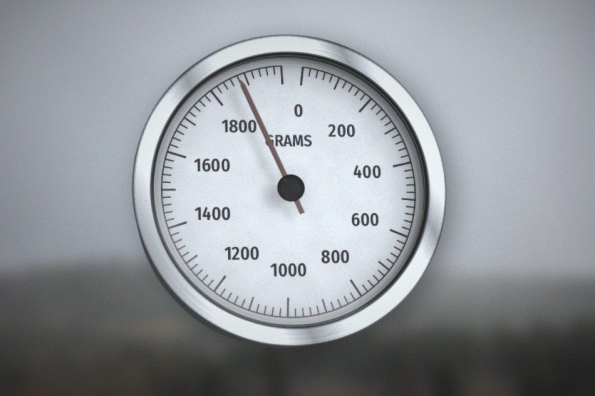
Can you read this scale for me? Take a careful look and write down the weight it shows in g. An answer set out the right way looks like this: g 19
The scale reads g 1880
